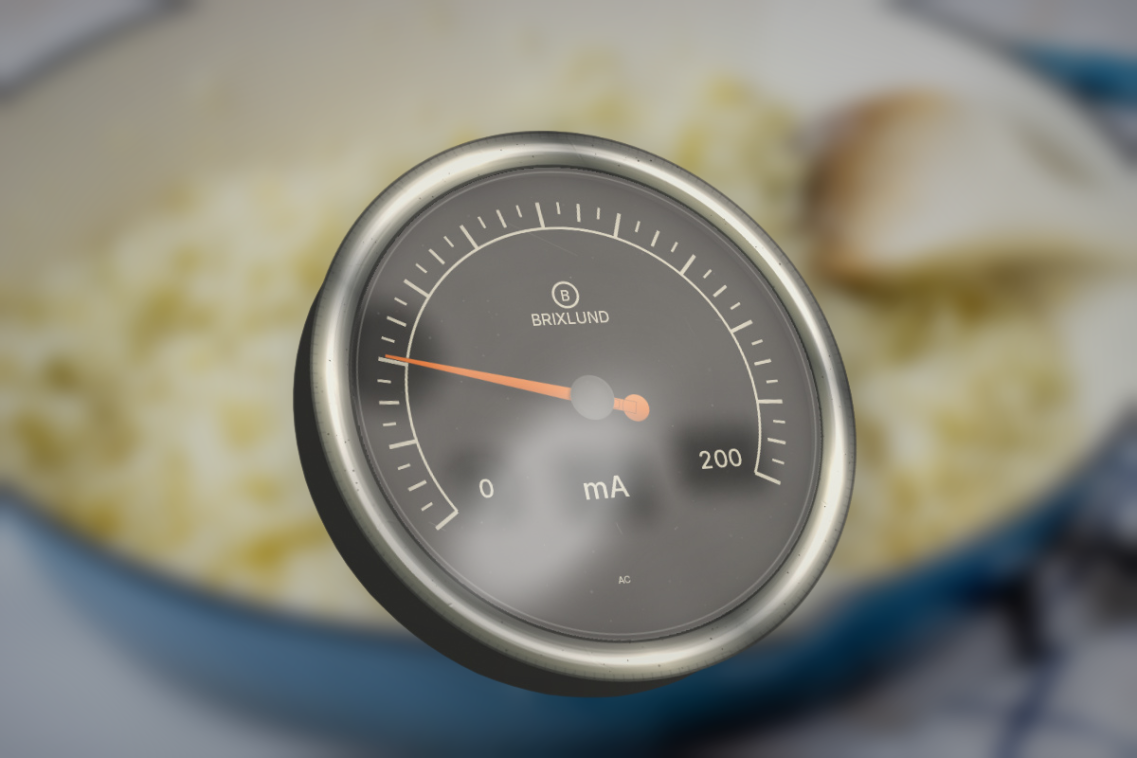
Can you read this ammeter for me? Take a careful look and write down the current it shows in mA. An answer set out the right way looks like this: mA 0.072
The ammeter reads mA 40
